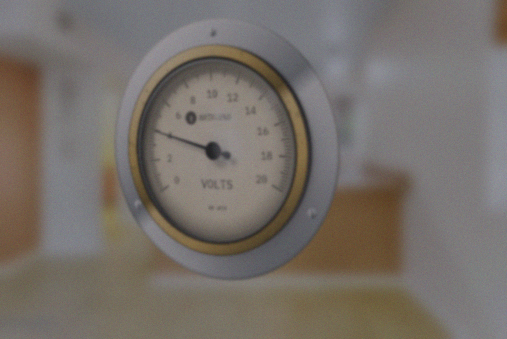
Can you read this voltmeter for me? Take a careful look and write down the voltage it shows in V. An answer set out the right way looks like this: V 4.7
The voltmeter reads V 4
